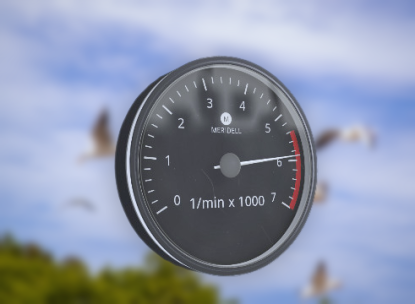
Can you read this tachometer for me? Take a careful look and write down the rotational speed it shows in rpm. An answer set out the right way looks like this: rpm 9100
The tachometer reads rpm 5900
